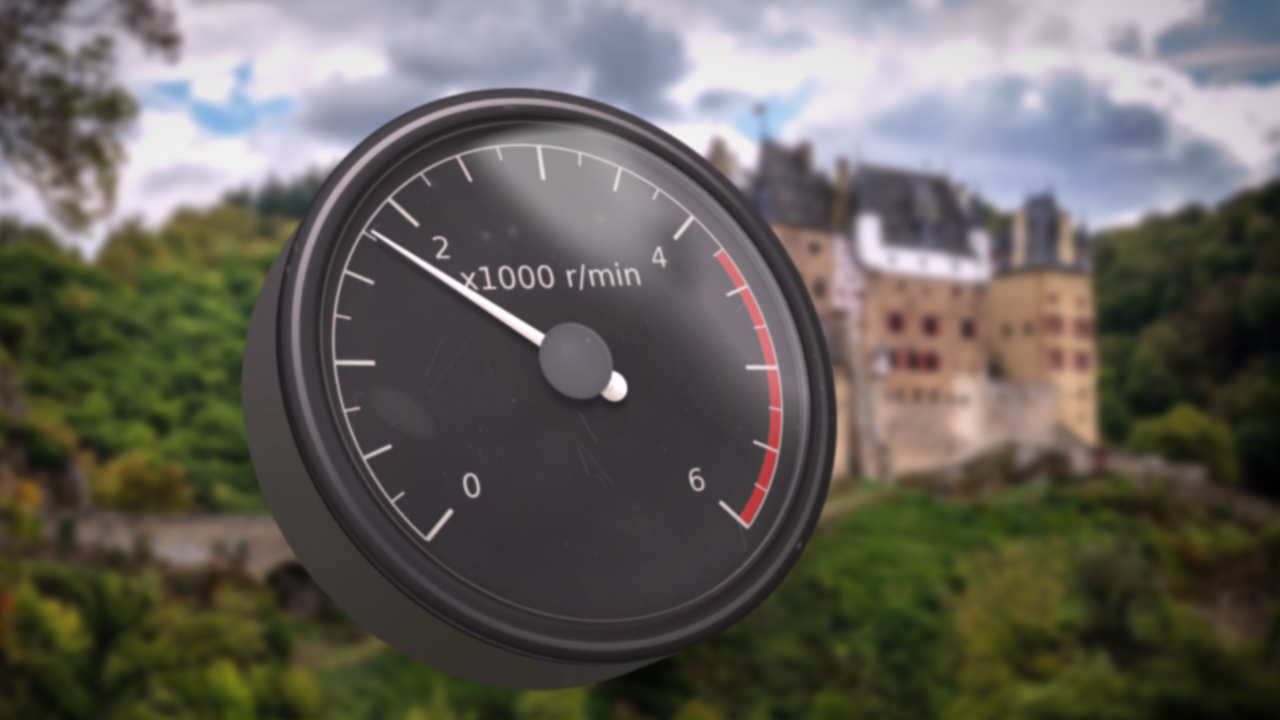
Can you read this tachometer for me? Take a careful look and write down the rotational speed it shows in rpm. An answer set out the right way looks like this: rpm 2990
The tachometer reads rpm 1750
